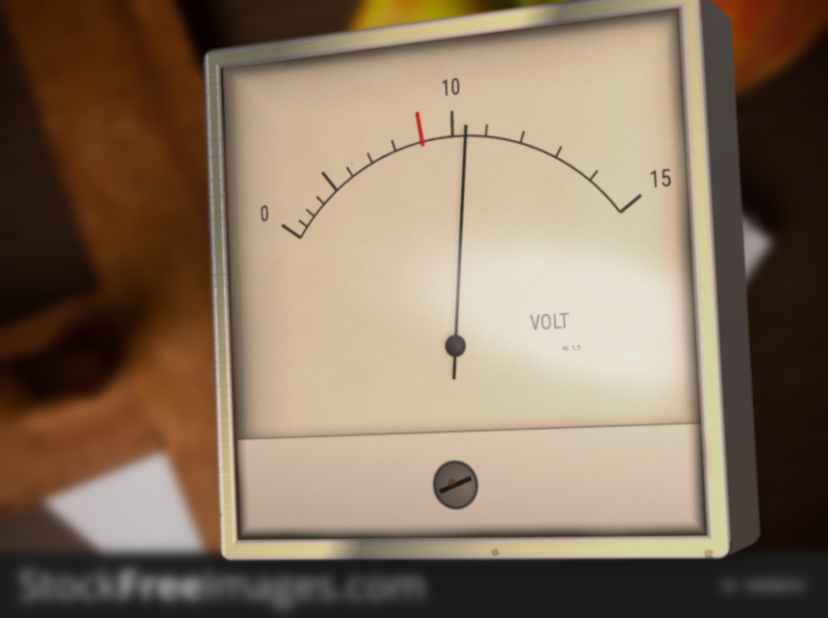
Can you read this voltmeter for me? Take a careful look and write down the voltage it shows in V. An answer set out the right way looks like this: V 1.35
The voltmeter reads V 10.5
